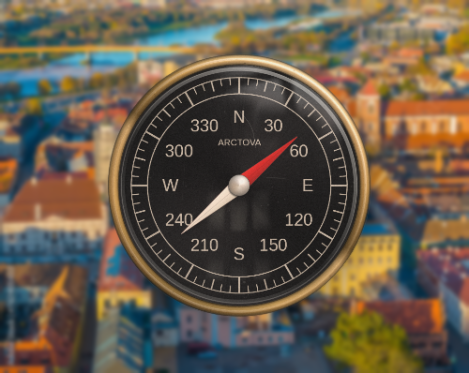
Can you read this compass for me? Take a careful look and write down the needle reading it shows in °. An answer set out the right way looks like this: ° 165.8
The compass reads ° 50
